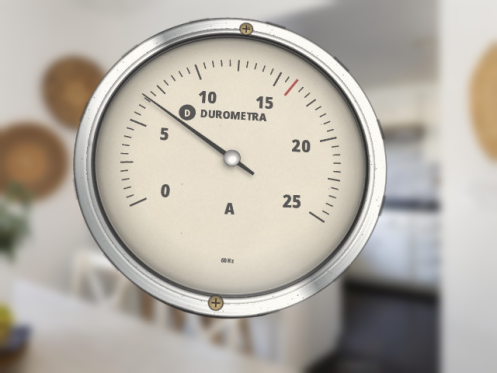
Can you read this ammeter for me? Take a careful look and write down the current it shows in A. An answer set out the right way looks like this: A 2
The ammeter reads A 6.5
